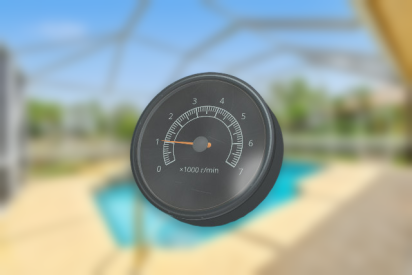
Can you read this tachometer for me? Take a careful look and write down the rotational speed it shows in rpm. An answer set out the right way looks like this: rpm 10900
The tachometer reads rpm 1000
